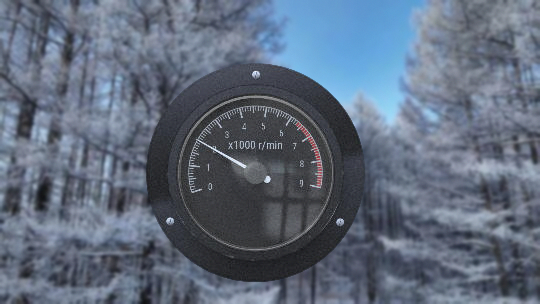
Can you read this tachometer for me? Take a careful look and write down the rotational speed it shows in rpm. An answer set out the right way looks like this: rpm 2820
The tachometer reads rpm 2000
